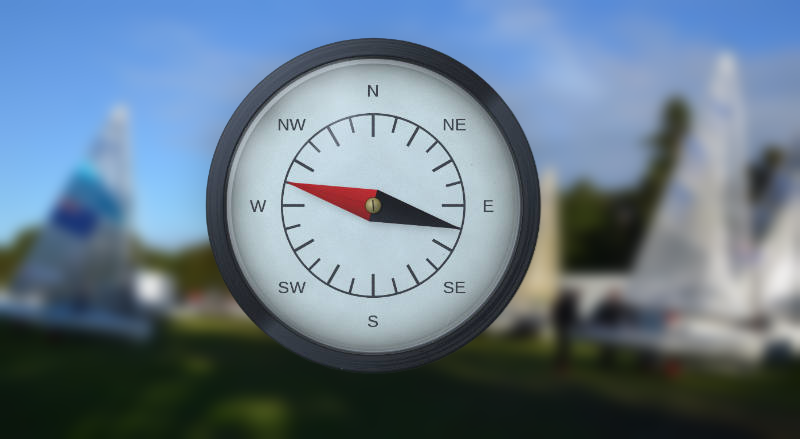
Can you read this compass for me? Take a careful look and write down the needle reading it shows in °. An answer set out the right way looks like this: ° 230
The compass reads ° 285
